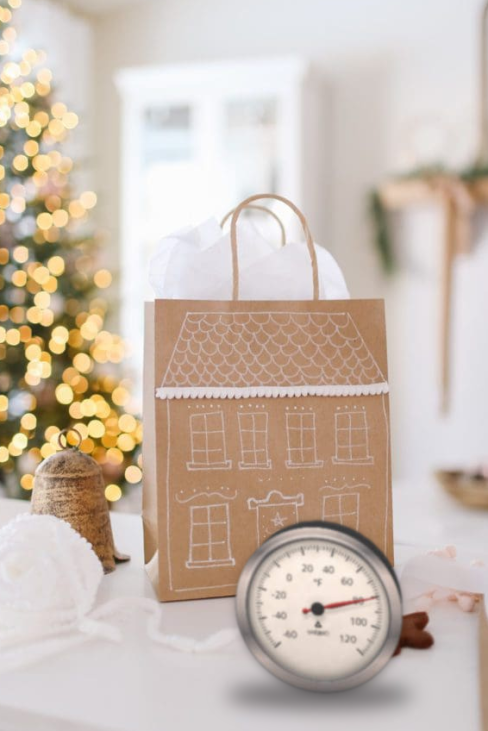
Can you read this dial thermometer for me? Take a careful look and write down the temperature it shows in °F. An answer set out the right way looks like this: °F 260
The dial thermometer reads °F 80
